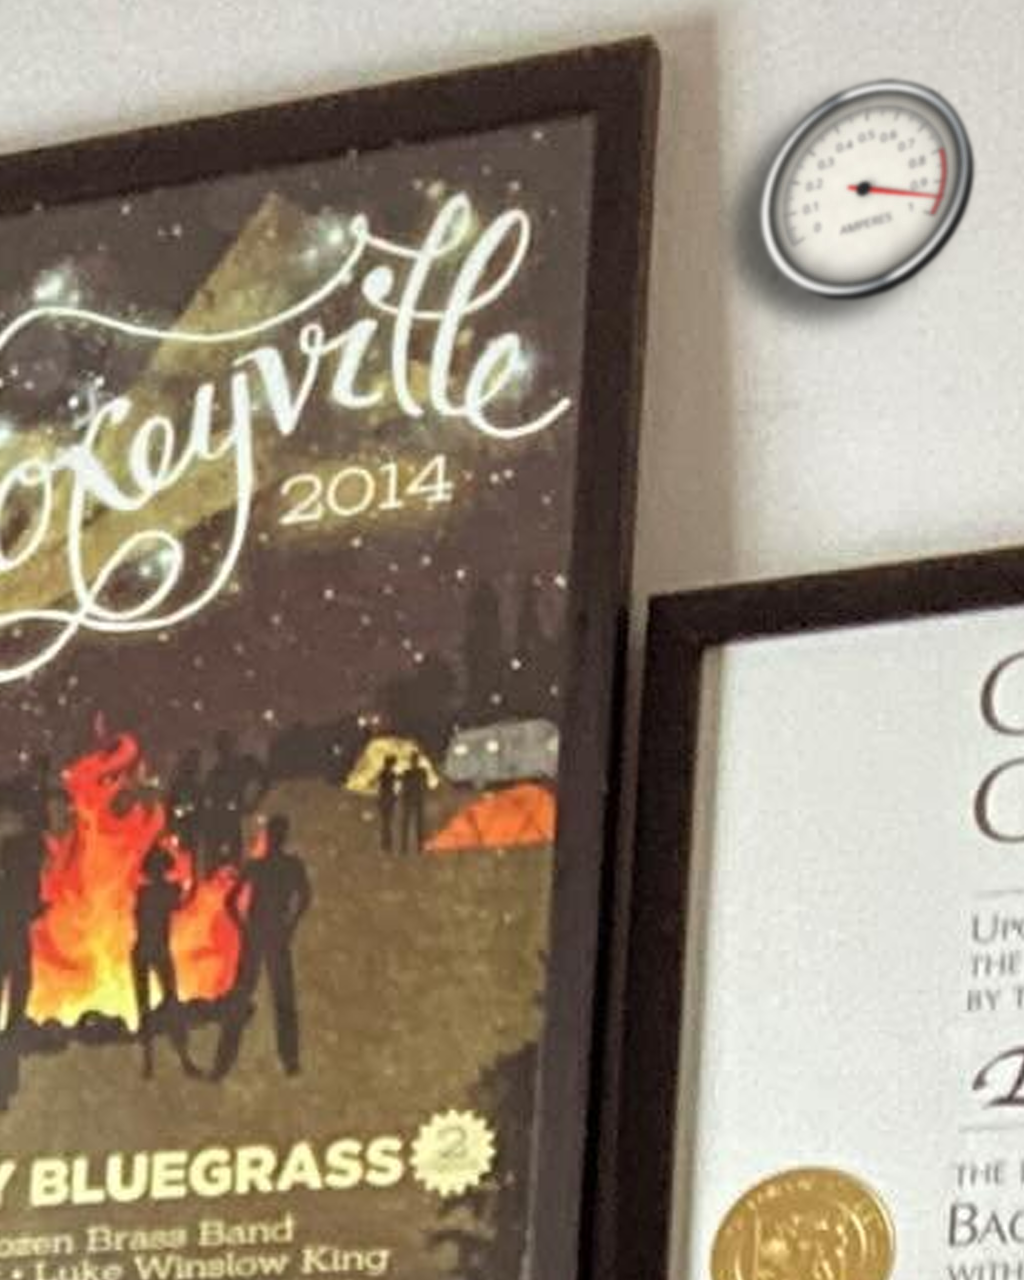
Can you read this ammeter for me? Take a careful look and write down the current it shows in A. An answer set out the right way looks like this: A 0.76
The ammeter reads A 0.95
